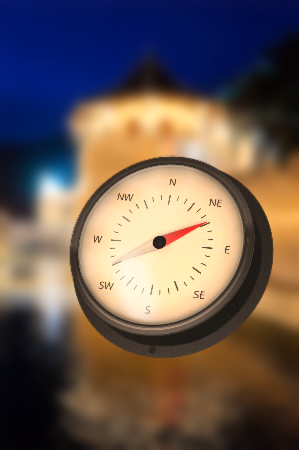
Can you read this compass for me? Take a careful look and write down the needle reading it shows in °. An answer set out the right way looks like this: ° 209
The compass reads ° 60
